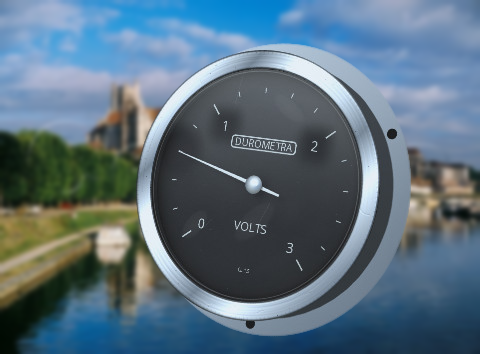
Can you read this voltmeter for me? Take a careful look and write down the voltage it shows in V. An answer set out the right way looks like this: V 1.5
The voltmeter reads V 0.6
